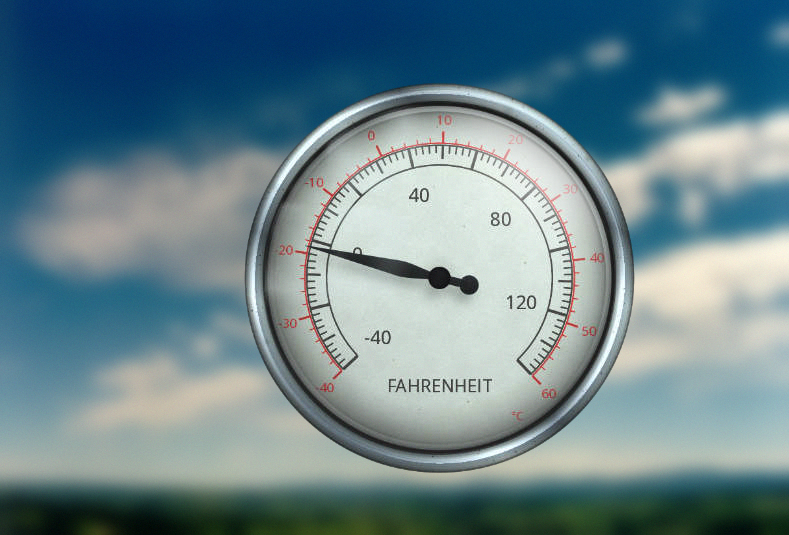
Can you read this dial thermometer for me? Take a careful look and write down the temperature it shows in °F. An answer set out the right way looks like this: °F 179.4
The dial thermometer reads °F -2
